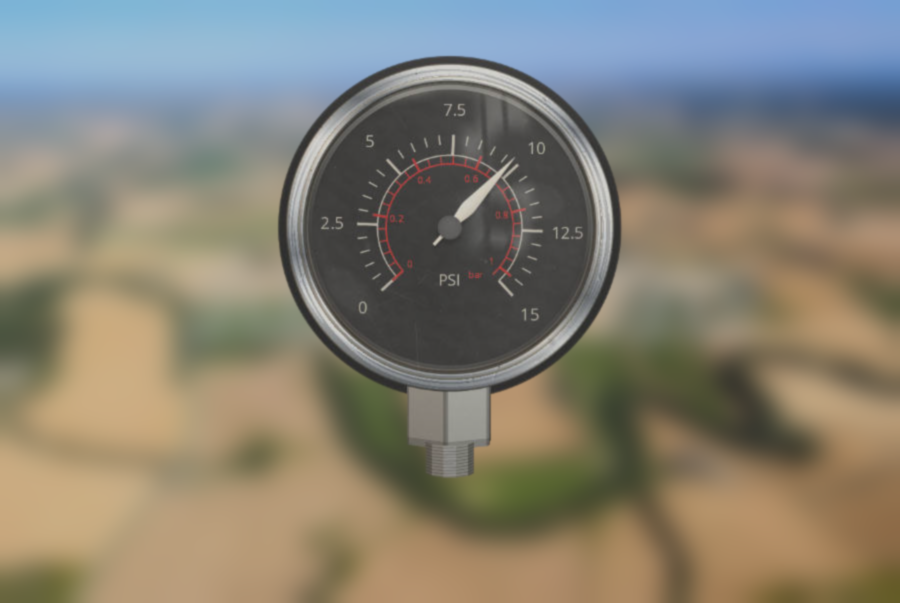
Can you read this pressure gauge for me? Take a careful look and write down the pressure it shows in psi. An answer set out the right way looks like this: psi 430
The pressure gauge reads psi 9.75
